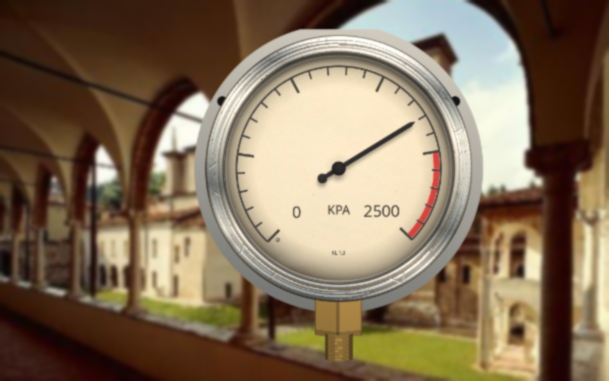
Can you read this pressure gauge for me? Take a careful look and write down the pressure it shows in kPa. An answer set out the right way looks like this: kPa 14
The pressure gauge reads kPa 1800
